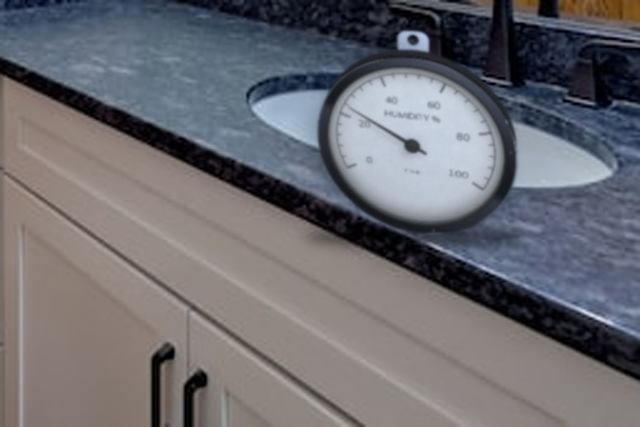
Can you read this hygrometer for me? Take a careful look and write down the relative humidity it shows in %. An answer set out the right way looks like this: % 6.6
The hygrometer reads % 24
